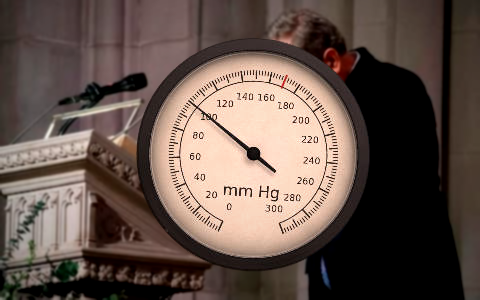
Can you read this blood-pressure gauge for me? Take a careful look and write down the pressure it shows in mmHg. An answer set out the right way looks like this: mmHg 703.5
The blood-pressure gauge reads mmHg 100
